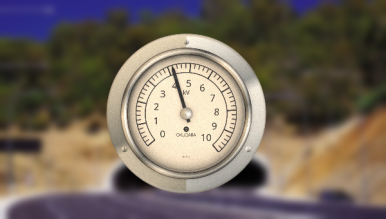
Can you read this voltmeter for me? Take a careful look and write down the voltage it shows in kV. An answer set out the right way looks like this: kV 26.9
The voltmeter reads kV 4.2
